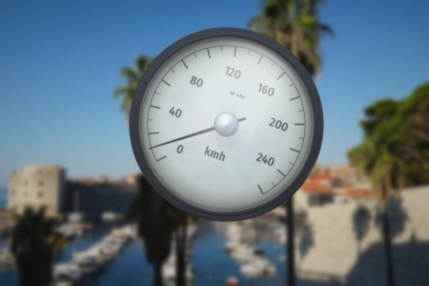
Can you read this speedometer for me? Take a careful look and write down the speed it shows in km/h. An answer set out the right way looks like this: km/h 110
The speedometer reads km/h 10
